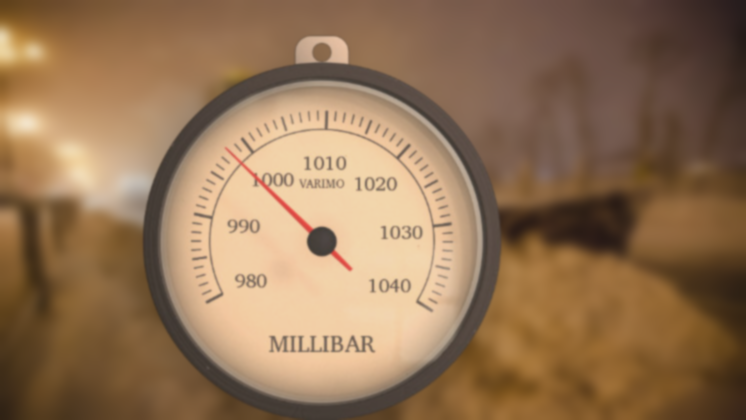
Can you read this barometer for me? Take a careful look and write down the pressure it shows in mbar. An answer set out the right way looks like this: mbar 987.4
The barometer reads mbar 998
